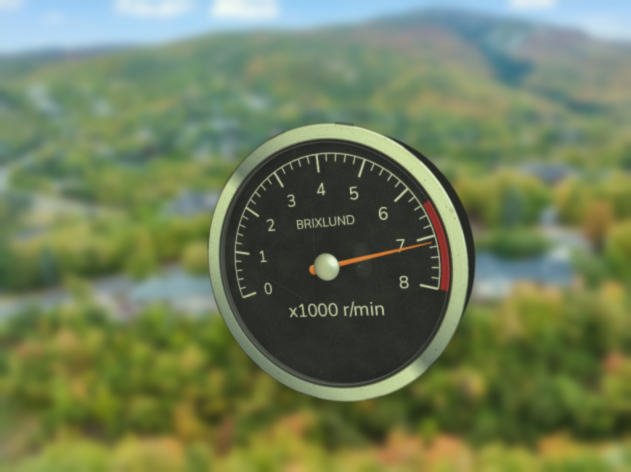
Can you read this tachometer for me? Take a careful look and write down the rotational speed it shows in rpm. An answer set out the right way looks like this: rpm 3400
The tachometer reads rpm 7100
